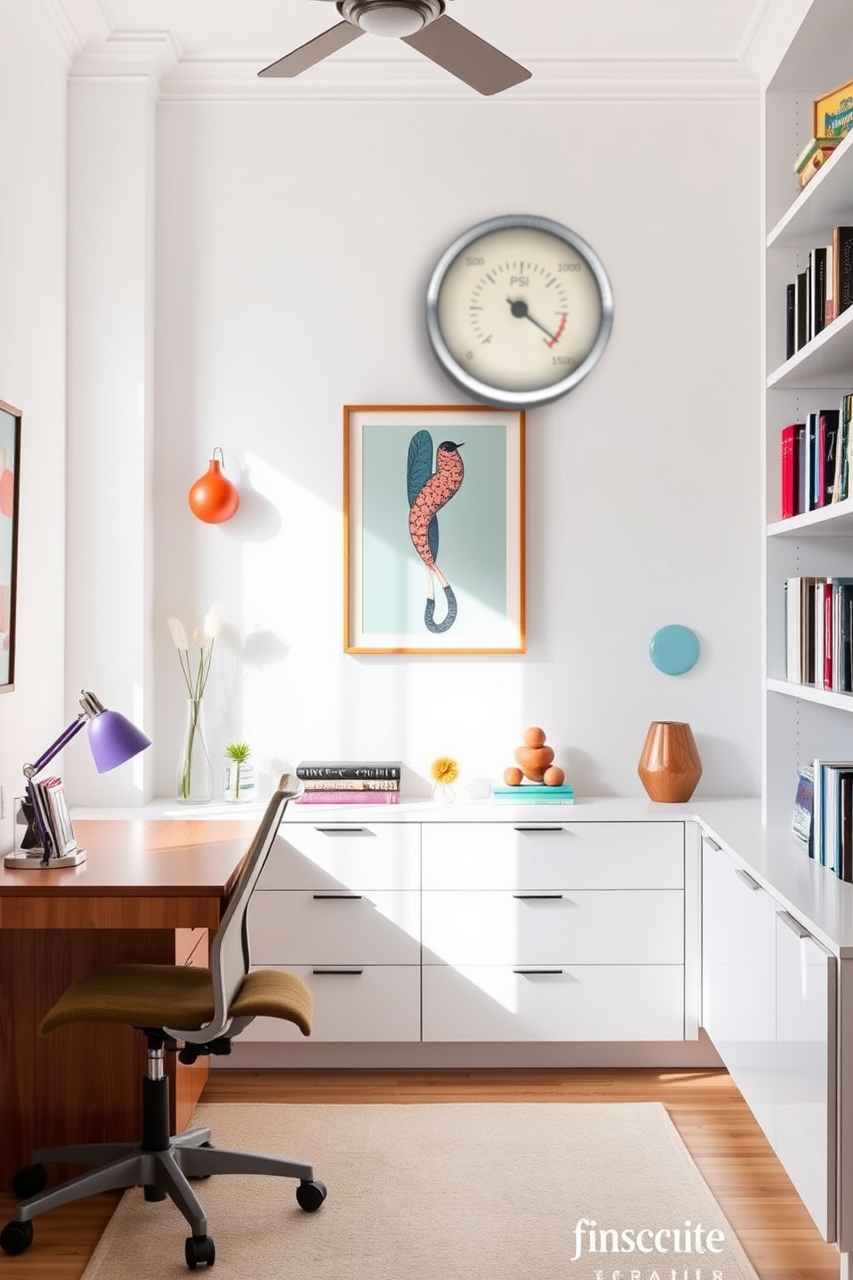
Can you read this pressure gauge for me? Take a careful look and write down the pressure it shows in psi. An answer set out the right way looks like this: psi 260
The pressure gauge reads psi 1450
